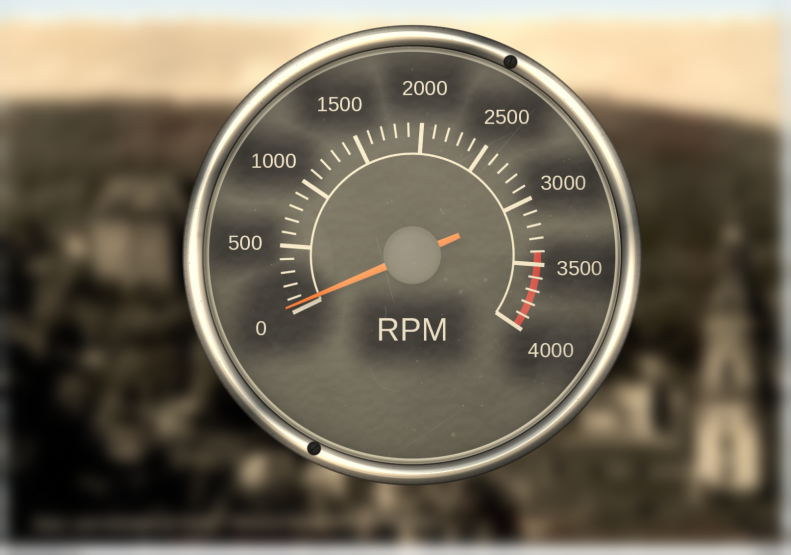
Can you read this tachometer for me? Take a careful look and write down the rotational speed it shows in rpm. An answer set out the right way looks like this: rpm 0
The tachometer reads rpm 50
